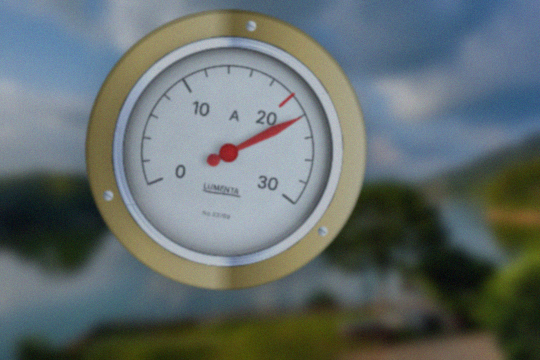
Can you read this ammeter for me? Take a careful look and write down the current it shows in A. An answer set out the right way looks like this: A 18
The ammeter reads A 22
